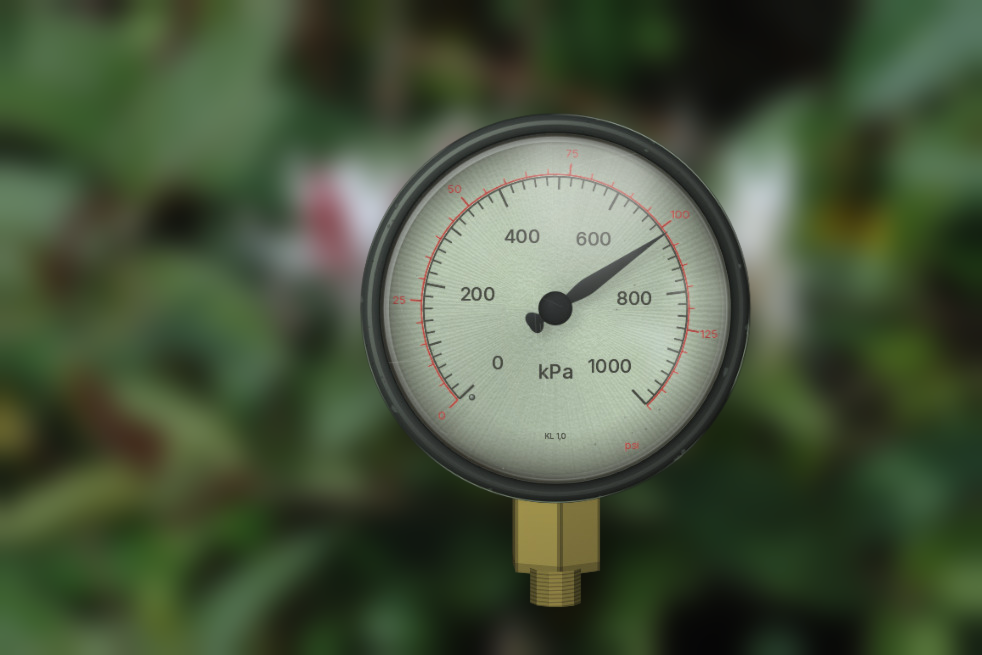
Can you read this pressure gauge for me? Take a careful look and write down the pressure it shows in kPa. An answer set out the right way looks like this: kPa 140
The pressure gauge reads kPa 700
